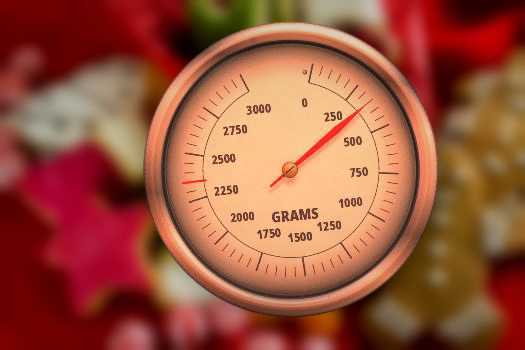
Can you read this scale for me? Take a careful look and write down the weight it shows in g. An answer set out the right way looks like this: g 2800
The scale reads g 350
